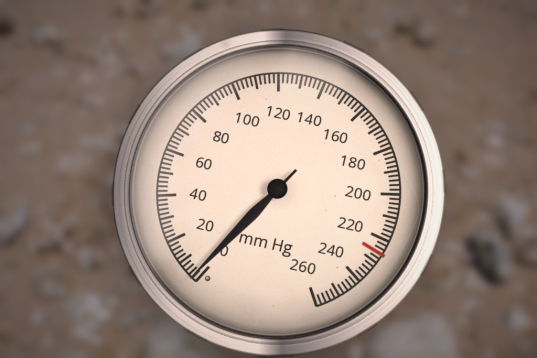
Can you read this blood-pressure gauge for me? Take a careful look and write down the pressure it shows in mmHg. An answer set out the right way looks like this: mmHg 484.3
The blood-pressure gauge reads mmHg 2
